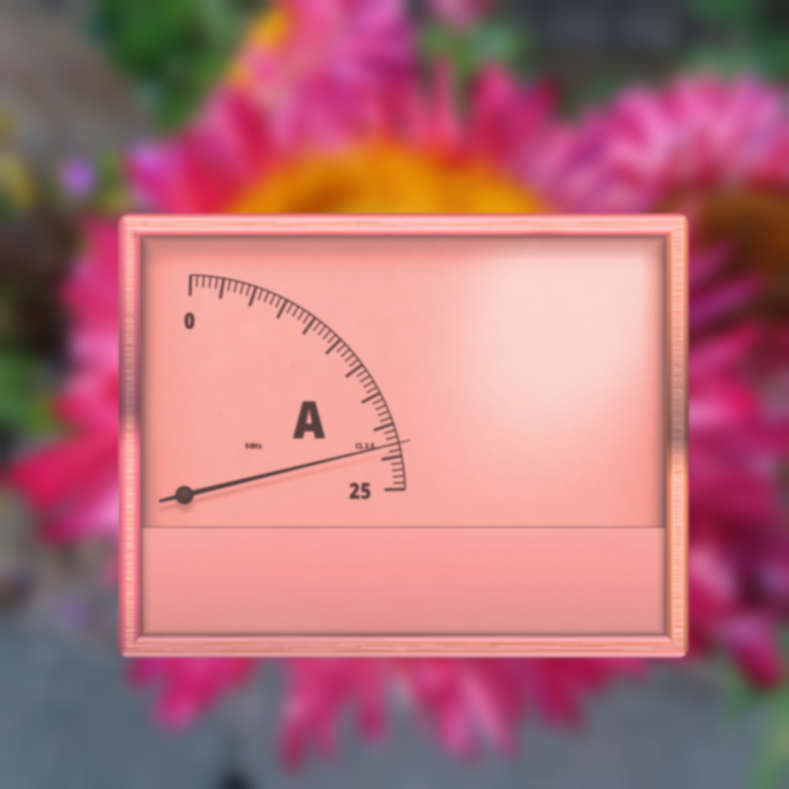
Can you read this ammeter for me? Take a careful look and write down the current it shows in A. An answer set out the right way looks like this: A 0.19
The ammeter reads A 21.5
